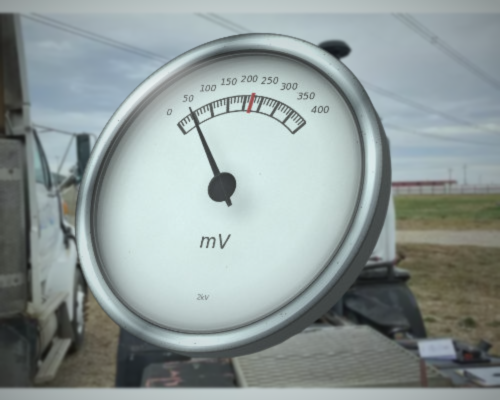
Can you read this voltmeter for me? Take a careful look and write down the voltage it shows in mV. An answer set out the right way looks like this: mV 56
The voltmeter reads mV 50
